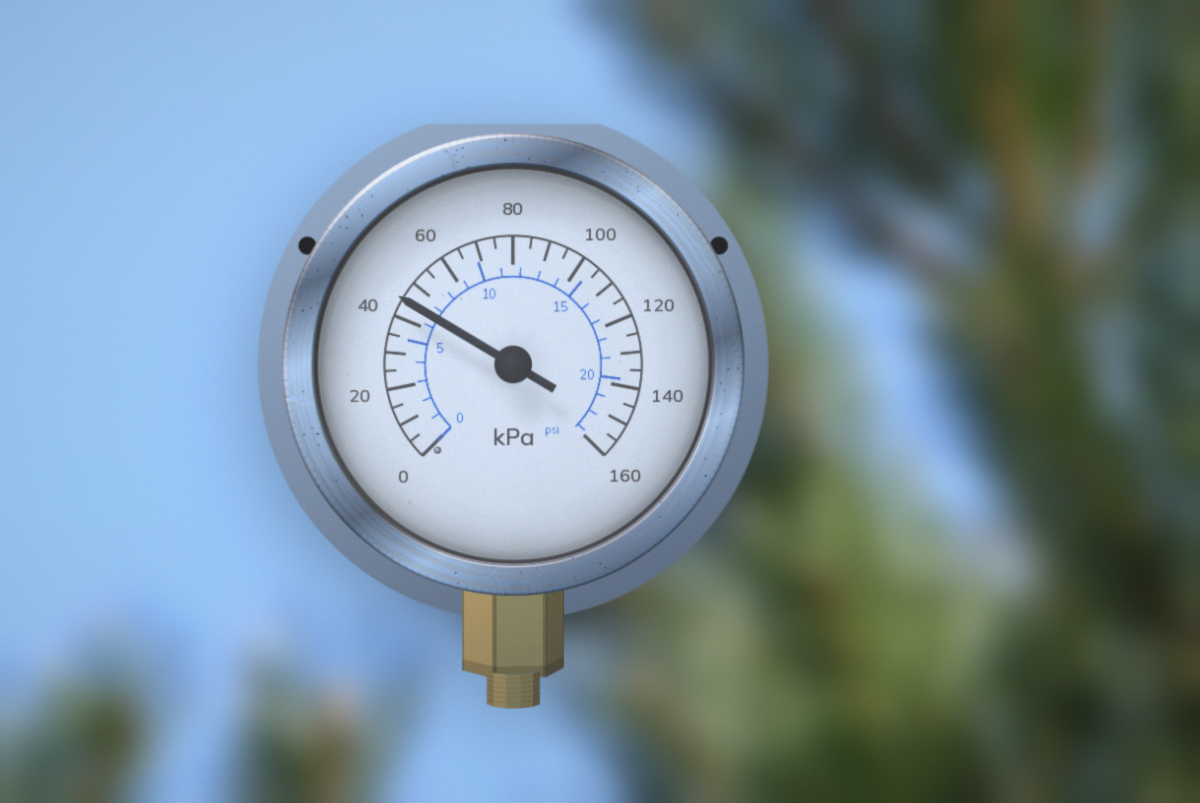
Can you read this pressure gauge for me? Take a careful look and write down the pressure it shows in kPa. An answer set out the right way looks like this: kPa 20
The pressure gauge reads kPa 45
